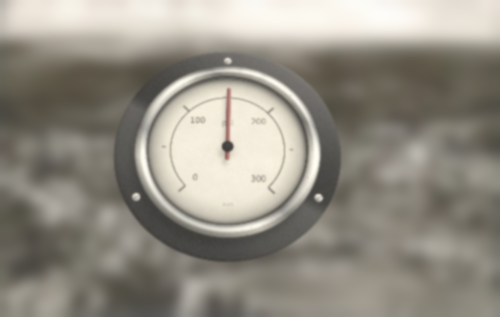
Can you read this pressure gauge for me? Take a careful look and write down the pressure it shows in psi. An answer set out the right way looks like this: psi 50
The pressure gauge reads psi 150
